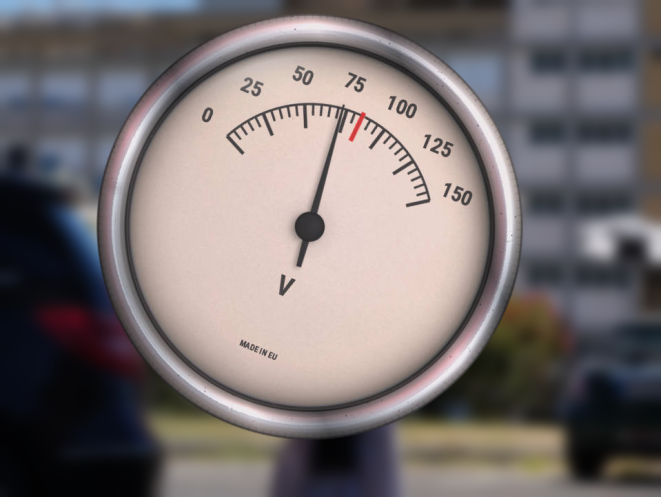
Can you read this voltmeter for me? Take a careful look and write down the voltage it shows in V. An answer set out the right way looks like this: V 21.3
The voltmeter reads V 72.5
